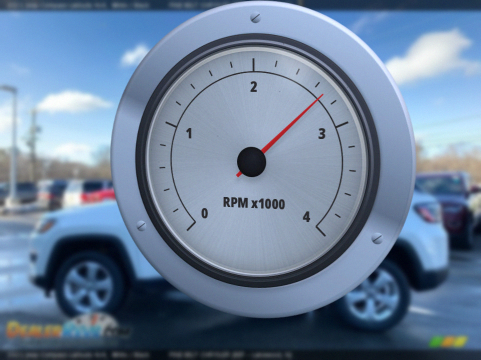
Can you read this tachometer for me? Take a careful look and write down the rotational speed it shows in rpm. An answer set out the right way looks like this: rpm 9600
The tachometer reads rpm 2700
